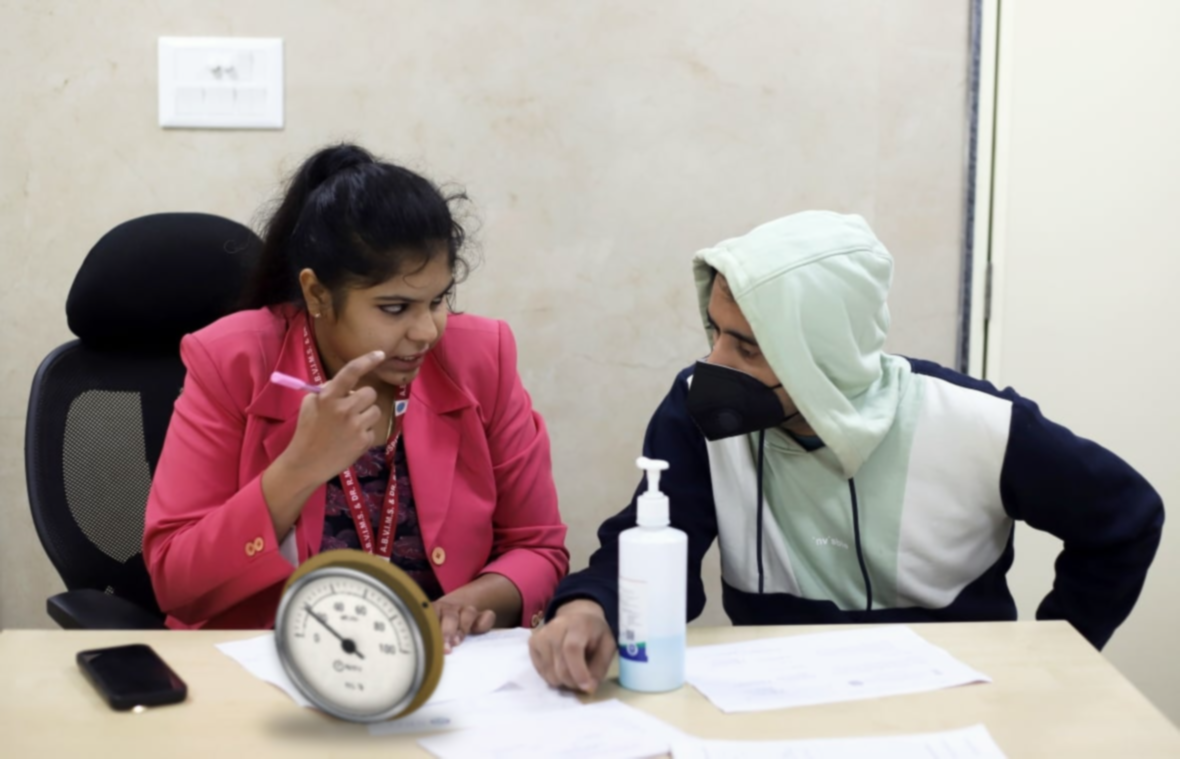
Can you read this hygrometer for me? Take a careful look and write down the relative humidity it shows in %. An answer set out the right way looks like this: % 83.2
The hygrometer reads % 20
